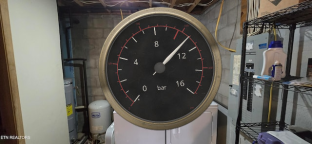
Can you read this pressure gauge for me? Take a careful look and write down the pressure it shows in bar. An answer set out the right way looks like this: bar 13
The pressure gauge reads bar 11
